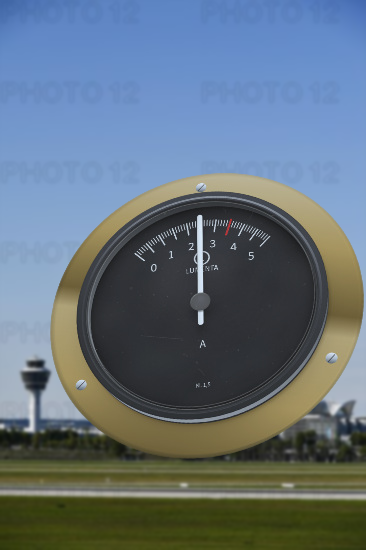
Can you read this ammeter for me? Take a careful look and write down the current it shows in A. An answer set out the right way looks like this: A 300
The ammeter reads A 2.5
